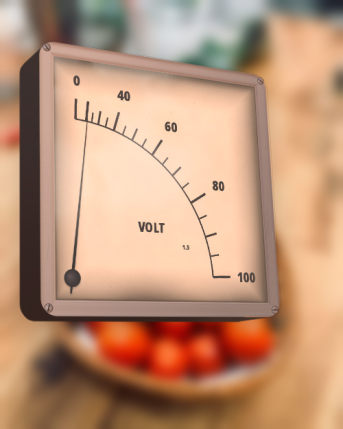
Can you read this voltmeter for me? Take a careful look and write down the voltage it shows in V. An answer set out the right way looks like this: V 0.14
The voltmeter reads V 20
